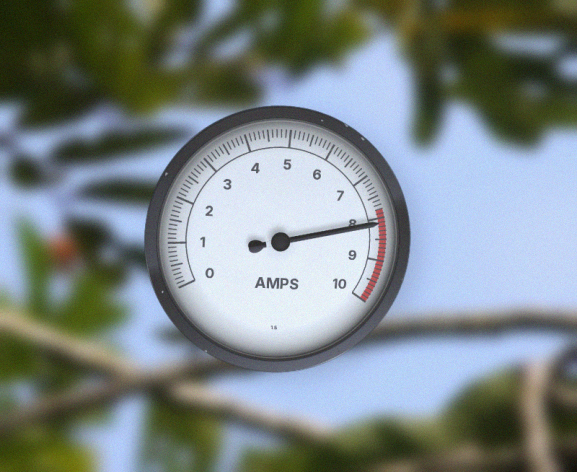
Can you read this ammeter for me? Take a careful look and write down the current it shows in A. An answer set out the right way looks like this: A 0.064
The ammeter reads A 8.1
